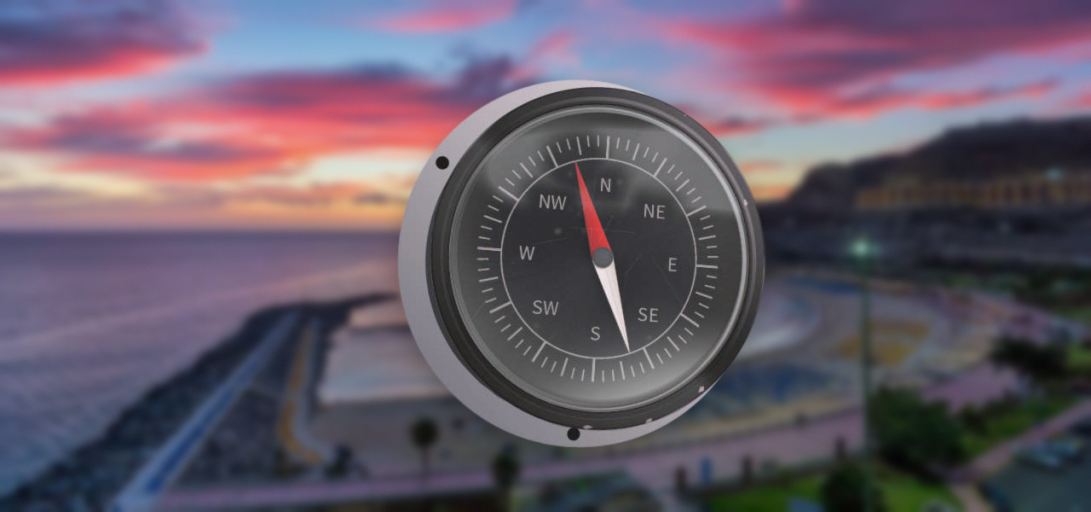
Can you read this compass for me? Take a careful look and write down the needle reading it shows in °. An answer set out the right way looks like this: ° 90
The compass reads ° 340
